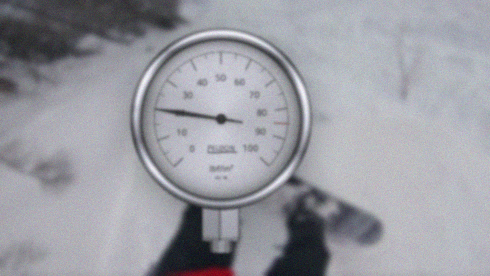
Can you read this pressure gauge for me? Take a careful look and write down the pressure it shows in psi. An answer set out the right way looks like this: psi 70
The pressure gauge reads psi 20
